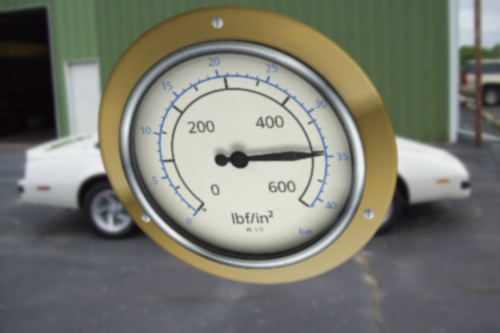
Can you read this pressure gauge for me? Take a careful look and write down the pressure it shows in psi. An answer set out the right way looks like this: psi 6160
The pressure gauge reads psi 500
